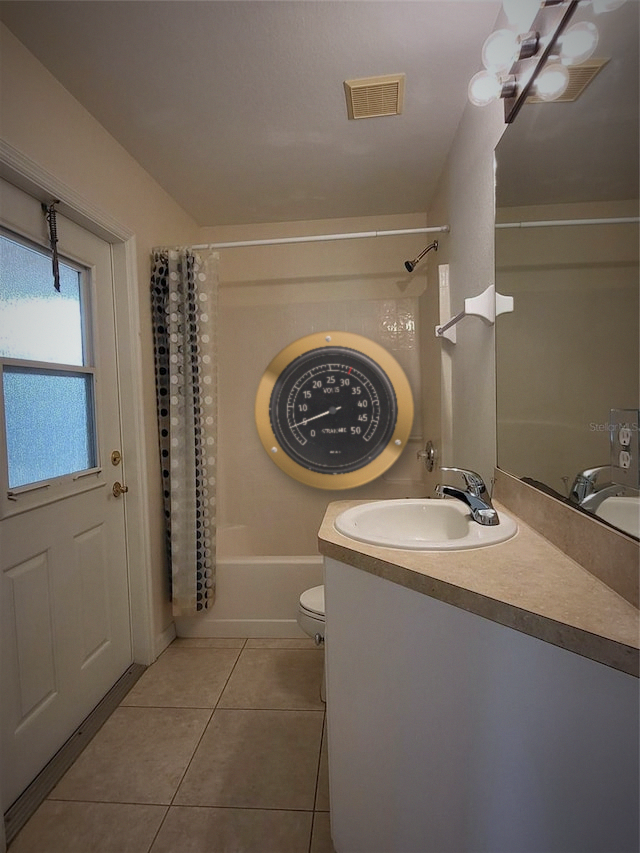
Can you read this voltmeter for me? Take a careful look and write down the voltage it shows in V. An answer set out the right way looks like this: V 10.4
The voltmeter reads V 5
